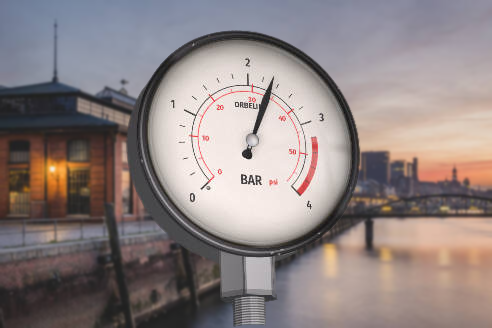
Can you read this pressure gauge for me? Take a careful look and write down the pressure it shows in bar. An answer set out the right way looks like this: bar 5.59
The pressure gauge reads bar 2.3
